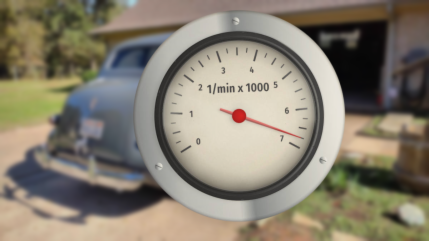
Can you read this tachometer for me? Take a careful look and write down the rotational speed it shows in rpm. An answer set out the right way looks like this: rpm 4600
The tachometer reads rpm 6750
